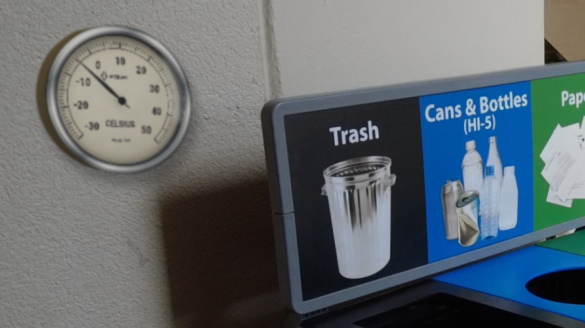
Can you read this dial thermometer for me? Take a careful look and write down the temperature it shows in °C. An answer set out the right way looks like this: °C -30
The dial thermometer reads °C -5
